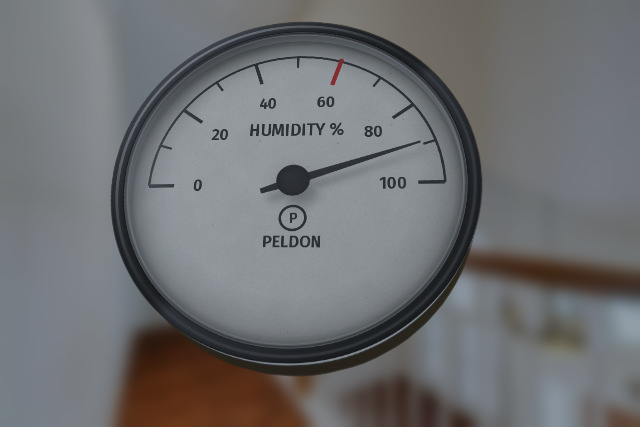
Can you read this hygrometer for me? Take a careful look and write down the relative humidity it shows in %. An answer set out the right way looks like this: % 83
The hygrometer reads % 90
